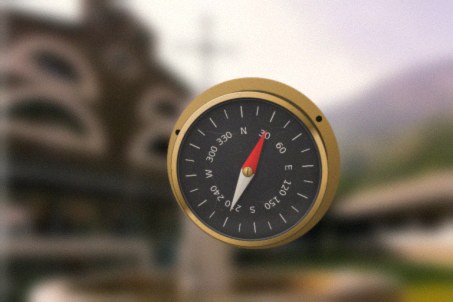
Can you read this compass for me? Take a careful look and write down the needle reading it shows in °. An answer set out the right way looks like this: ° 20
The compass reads ° 30
